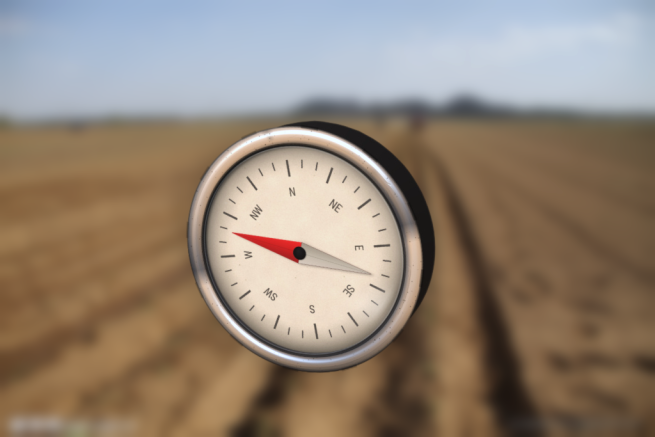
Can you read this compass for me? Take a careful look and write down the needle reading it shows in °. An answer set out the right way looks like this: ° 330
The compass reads ° 290
